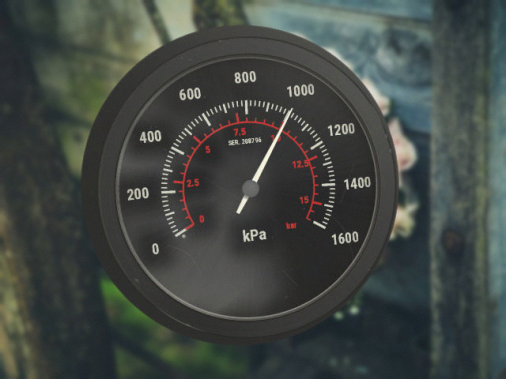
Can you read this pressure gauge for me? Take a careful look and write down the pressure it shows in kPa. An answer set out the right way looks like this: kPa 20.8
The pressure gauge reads kPa 1000
